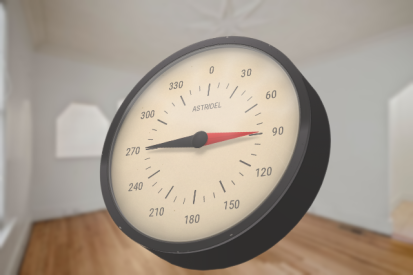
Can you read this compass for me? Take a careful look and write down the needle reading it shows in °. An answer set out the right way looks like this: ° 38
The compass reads ° 90
